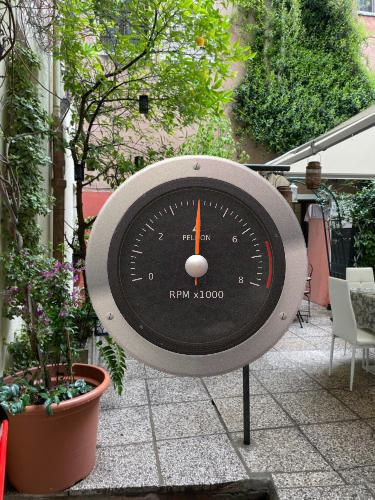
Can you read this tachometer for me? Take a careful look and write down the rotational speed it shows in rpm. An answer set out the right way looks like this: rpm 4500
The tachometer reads rpm 4000
